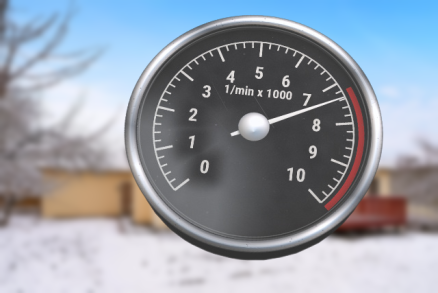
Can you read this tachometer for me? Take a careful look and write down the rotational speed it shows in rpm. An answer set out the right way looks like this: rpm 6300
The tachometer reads rpm 7400
